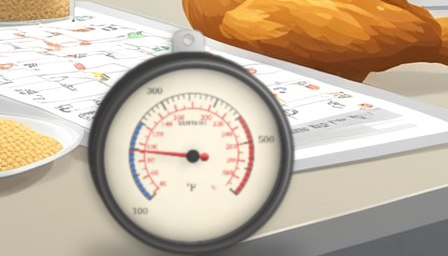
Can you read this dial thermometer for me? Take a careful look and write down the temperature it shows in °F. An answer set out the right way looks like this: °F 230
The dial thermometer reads °F 200
